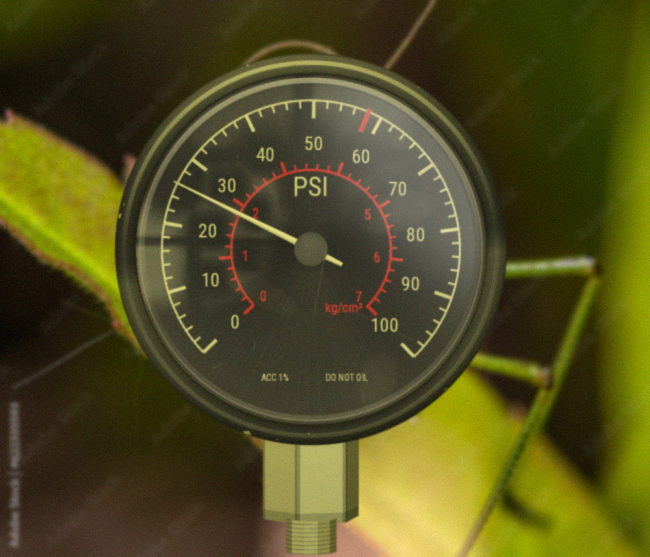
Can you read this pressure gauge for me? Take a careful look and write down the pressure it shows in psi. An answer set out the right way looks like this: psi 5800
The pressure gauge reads psi 26
